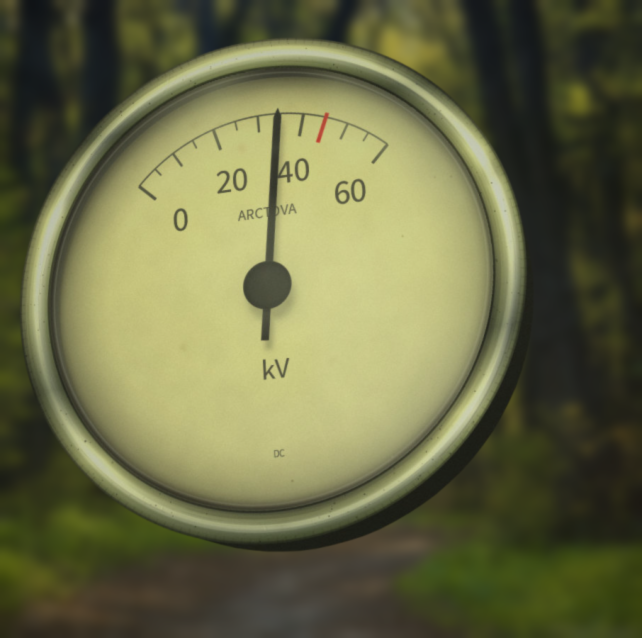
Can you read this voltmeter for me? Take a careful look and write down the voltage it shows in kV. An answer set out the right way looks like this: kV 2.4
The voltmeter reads kV 35
